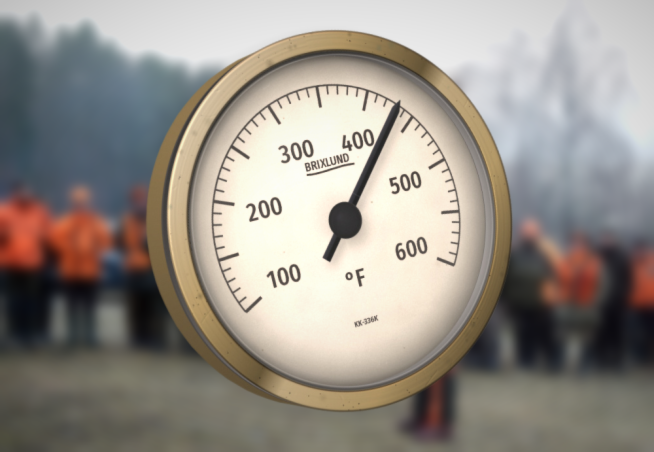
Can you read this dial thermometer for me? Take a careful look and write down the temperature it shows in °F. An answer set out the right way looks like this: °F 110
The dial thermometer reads °F 430
